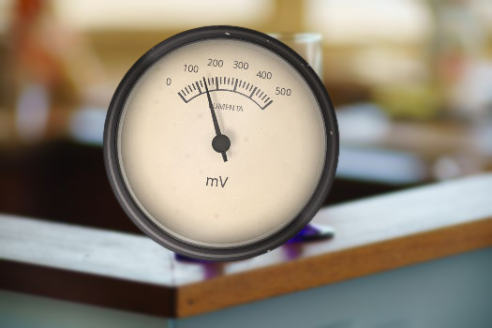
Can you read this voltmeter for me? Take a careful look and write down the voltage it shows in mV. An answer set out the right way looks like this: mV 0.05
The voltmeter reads mV 140
